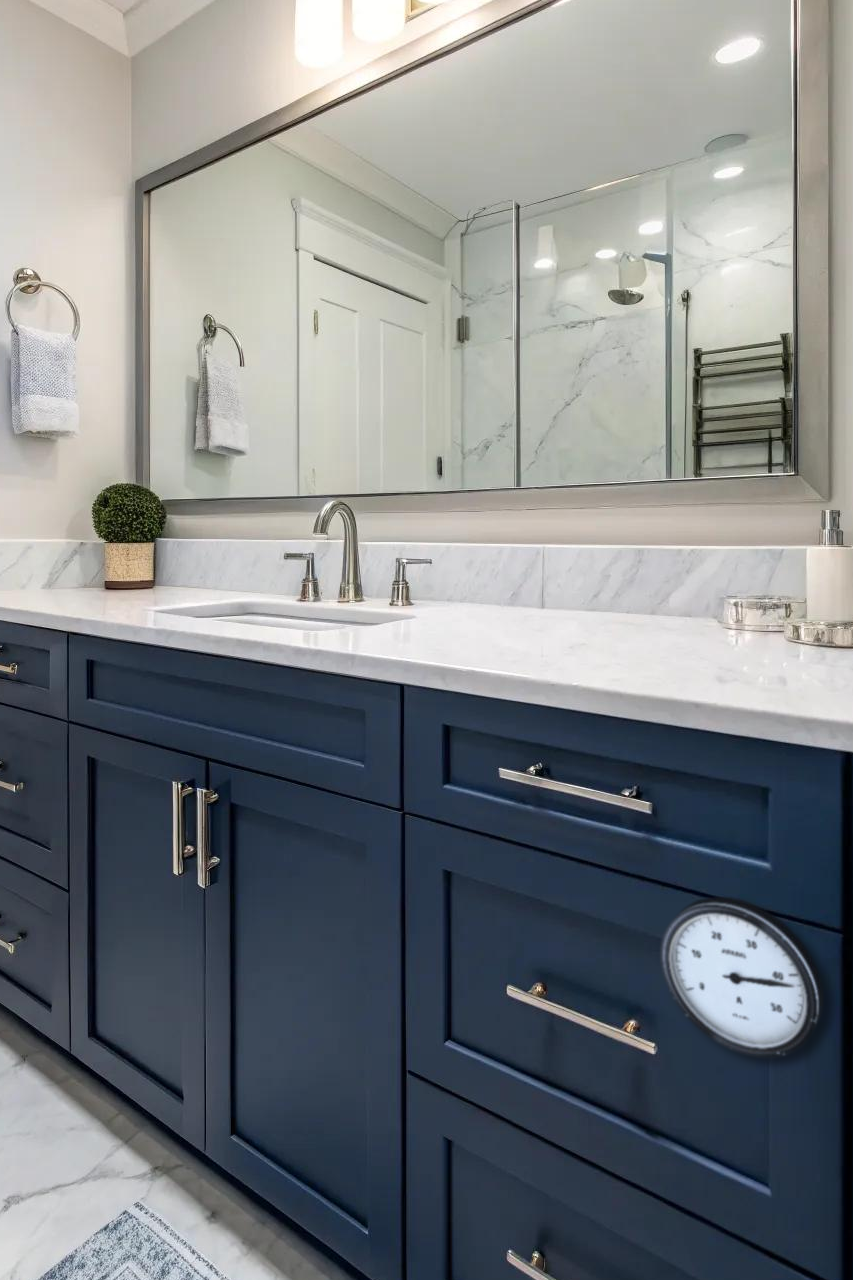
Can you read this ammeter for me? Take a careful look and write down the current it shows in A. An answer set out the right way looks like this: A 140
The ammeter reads A 42
